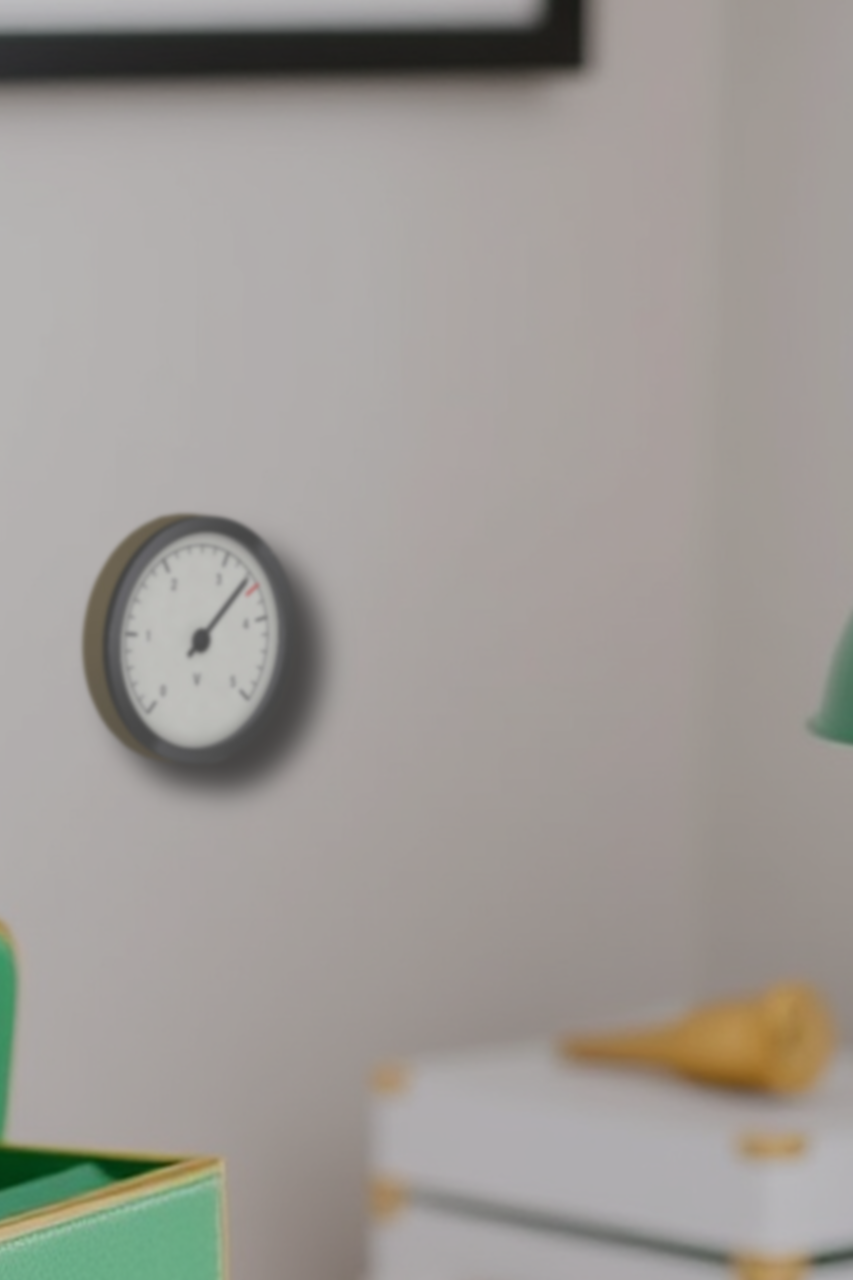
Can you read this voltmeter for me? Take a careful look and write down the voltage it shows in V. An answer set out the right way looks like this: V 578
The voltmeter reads V 3.4
